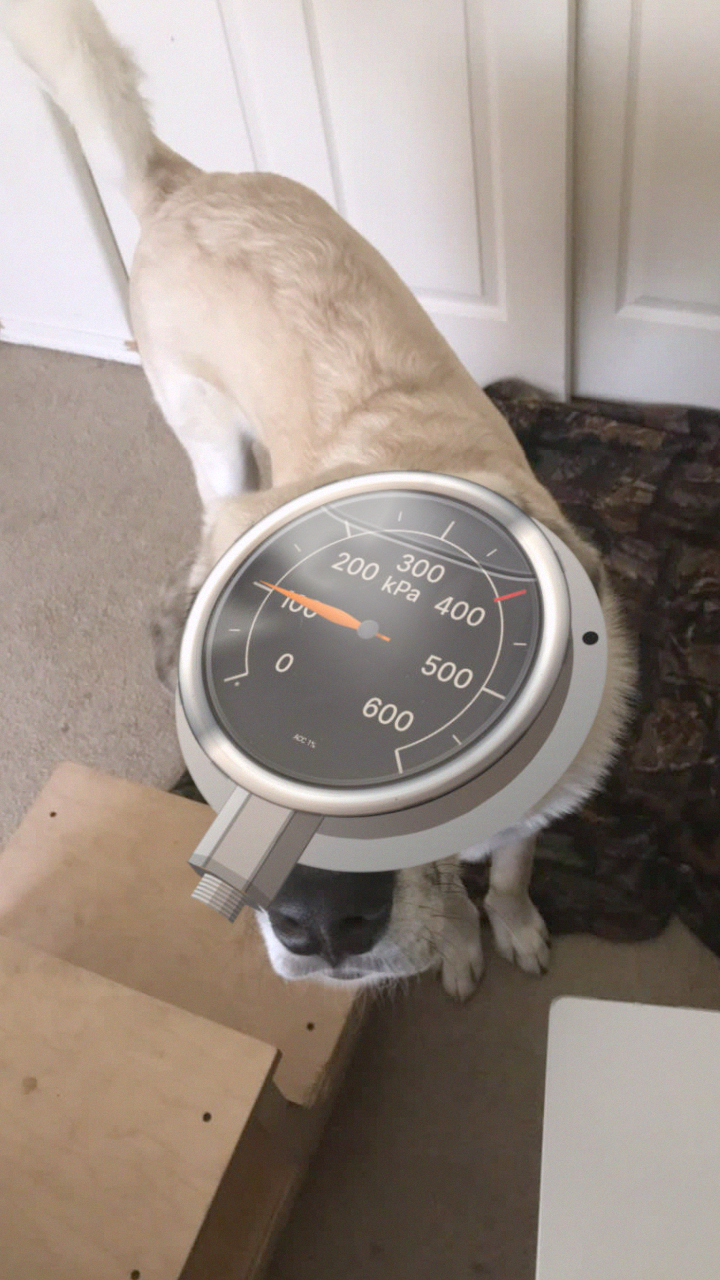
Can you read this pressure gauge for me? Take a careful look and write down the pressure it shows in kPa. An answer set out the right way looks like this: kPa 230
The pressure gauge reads kPa 100
